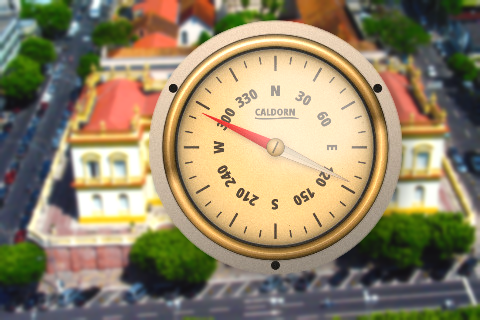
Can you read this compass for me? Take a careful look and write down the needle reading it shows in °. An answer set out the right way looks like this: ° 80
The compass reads ° 295
